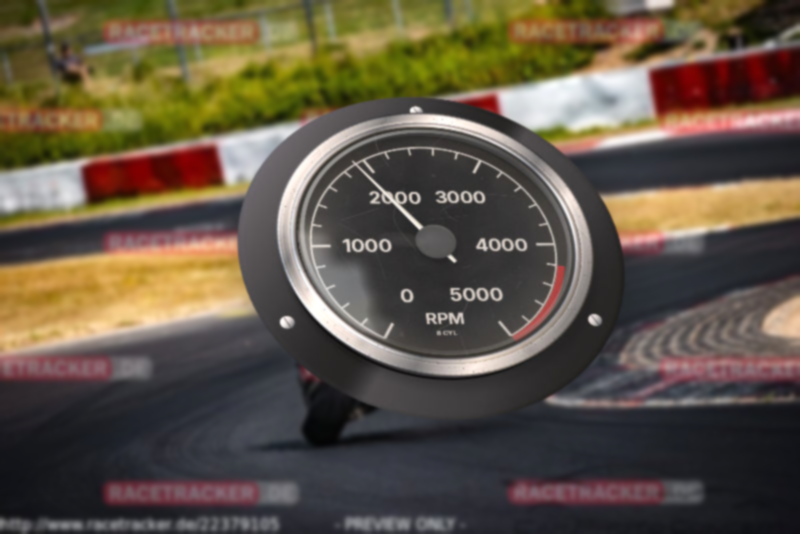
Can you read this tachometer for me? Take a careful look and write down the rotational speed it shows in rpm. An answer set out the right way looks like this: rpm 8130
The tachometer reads rpm 1900
